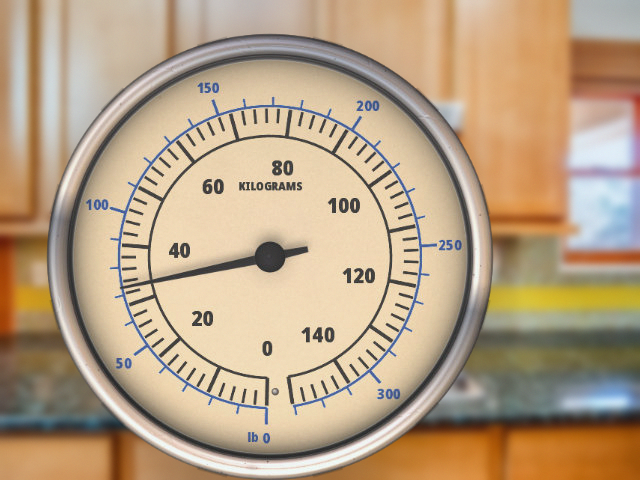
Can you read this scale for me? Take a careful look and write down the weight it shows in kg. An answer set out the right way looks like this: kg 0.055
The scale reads kg 33
